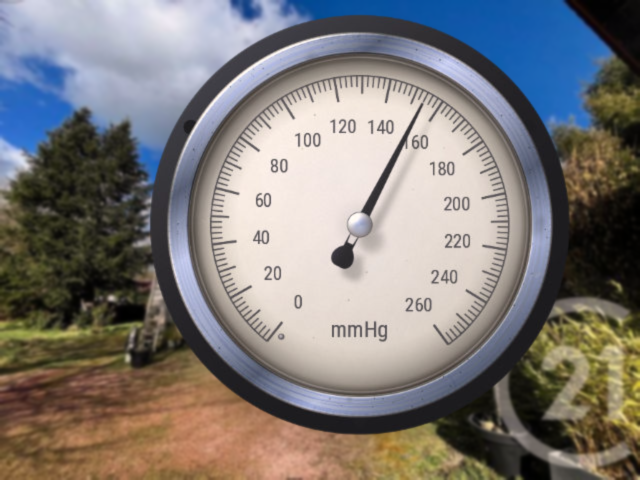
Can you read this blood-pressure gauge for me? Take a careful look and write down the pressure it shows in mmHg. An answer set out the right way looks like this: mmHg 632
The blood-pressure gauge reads mmHg 154
